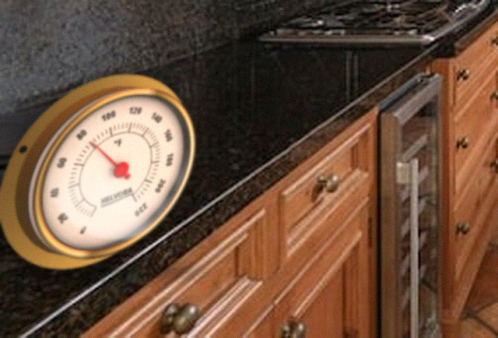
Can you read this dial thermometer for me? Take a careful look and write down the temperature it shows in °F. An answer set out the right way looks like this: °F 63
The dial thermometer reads °F 80
